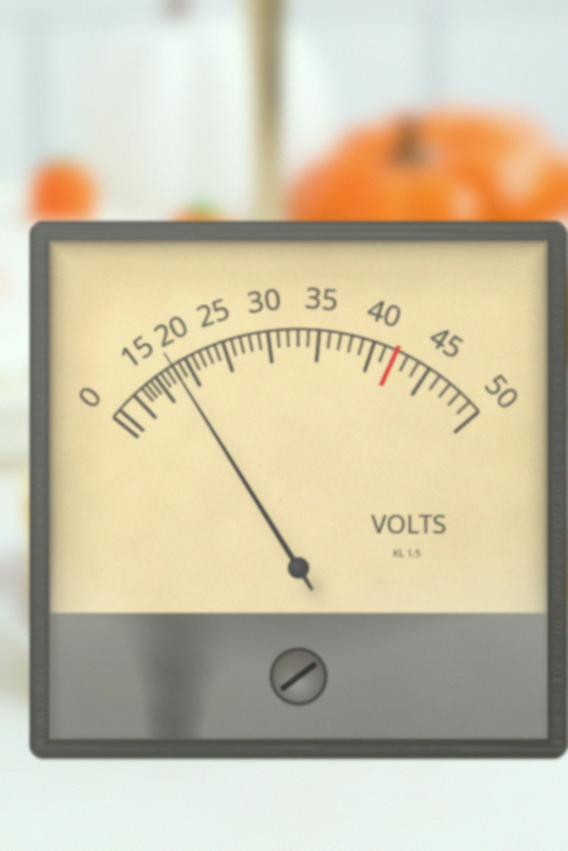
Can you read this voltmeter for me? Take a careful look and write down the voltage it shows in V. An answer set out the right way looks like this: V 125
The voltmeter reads V 18
